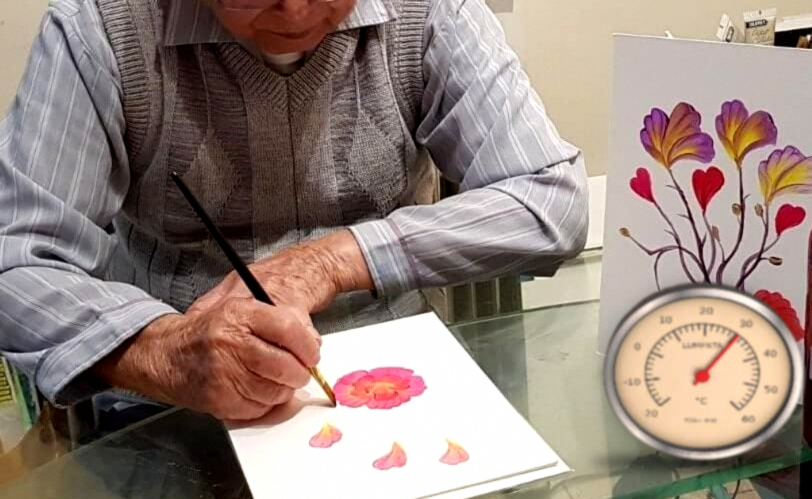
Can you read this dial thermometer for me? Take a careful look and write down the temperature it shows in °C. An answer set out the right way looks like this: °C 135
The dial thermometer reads °C 30
